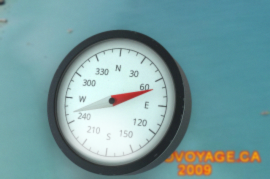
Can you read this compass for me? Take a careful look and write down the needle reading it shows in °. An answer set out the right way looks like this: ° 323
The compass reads ° 70
